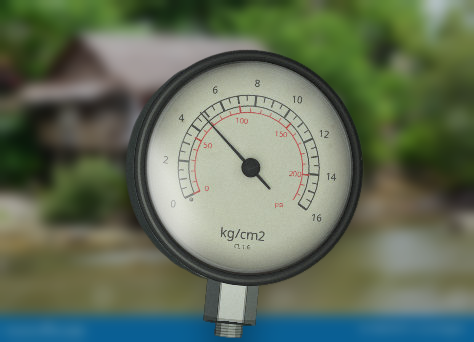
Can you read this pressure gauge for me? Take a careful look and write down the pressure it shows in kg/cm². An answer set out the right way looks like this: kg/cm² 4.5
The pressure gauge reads kg/cm² 4.75
